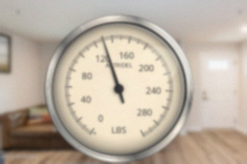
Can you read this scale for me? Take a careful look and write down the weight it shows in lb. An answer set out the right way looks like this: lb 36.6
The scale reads lb 130
